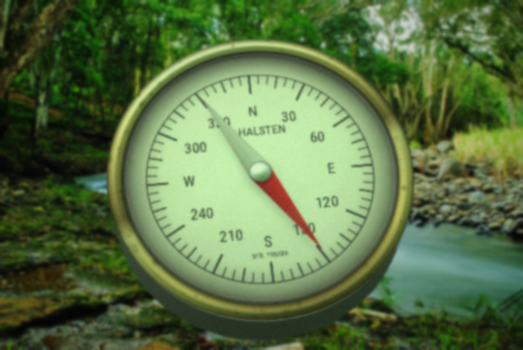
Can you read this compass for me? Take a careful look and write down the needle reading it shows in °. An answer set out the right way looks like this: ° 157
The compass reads ° 150
